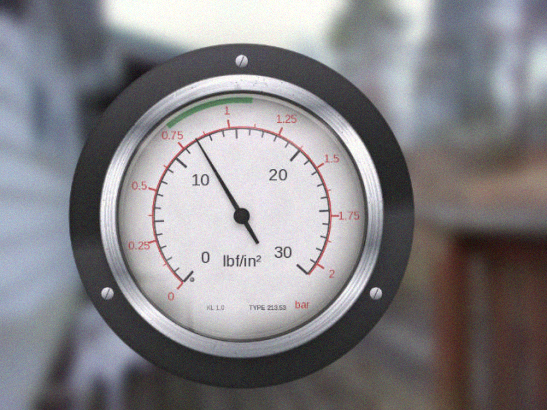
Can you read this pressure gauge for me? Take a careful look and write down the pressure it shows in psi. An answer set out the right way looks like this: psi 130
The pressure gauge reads psi 12
